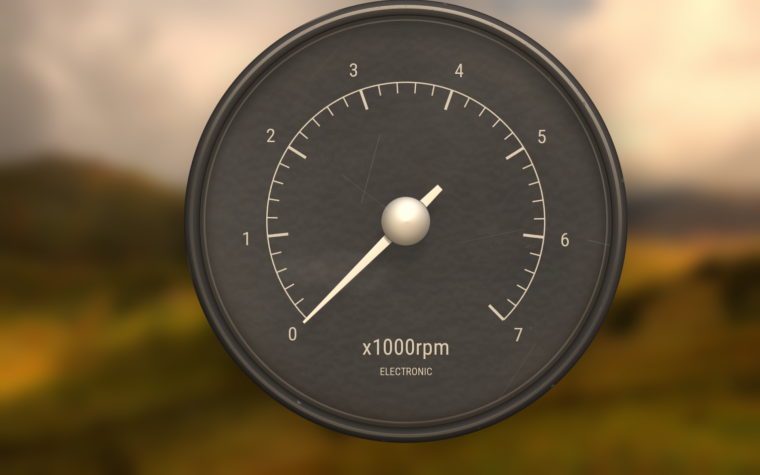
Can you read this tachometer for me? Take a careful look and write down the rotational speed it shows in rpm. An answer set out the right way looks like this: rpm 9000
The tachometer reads rpm 0
